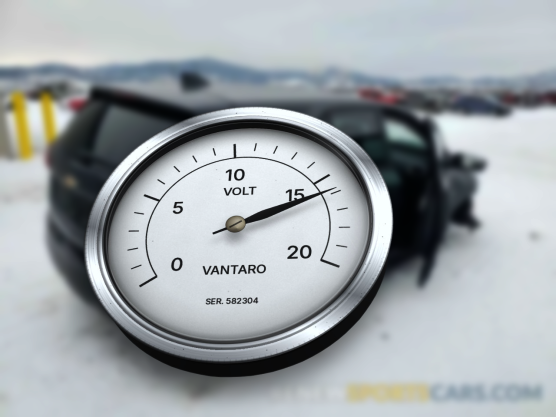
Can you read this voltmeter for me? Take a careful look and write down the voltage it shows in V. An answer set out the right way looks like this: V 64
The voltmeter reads V 16
